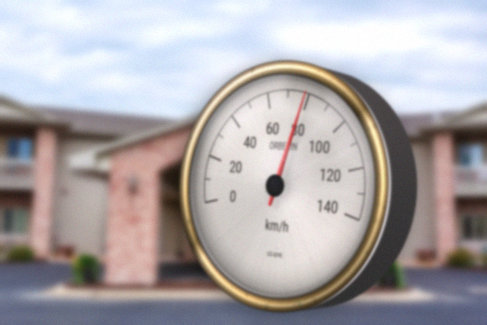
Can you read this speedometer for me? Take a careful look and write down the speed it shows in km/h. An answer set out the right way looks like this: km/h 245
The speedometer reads km/h 80
